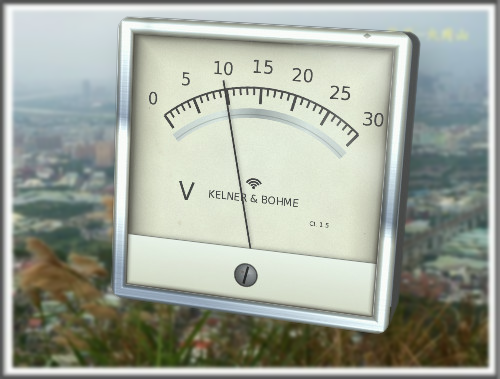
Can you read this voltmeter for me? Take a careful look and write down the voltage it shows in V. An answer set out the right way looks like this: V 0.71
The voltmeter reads V 10
